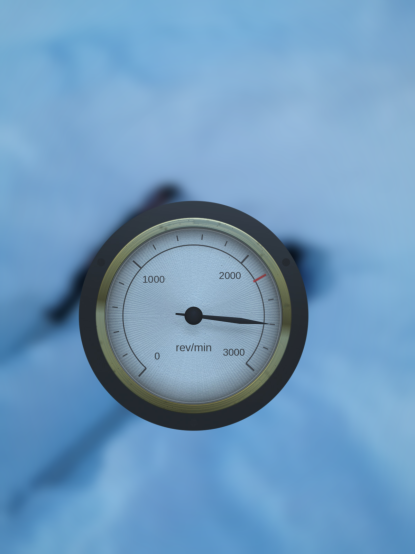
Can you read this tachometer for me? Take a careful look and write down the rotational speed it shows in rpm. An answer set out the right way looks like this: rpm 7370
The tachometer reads rpm 2600
